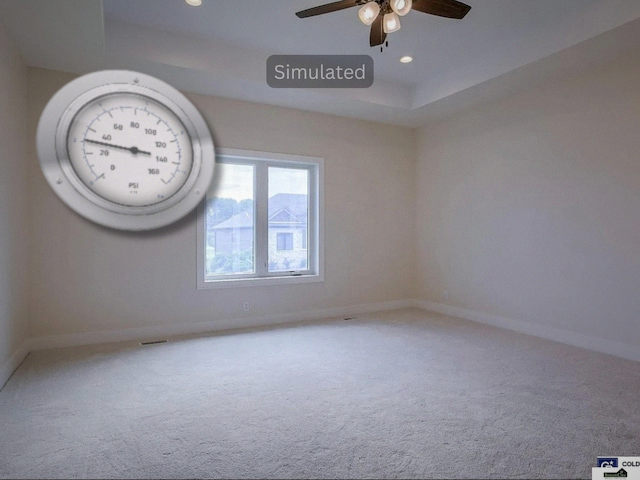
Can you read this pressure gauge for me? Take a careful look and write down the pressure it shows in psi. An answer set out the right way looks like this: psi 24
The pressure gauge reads psi 30
